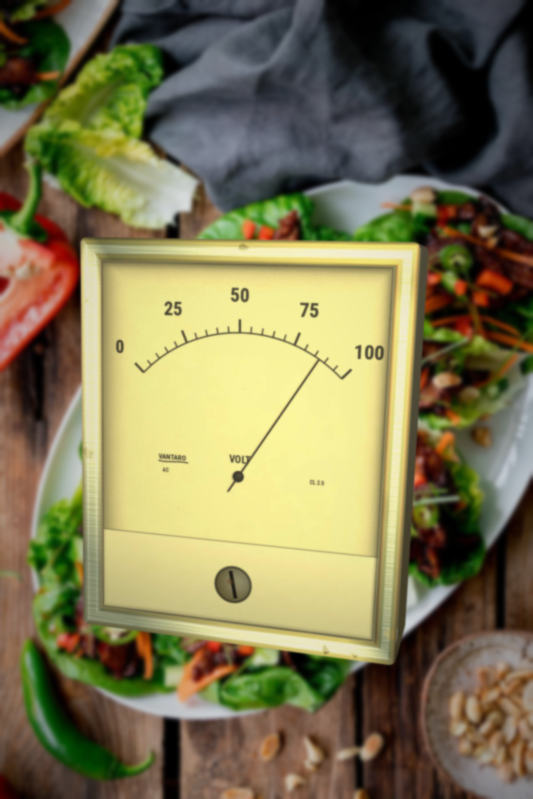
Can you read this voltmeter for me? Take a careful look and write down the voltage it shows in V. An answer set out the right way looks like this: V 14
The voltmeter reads V 87.5
